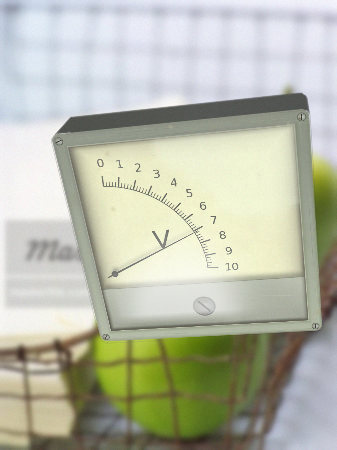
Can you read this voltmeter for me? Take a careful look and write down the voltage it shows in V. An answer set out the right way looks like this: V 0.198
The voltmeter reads V 7
